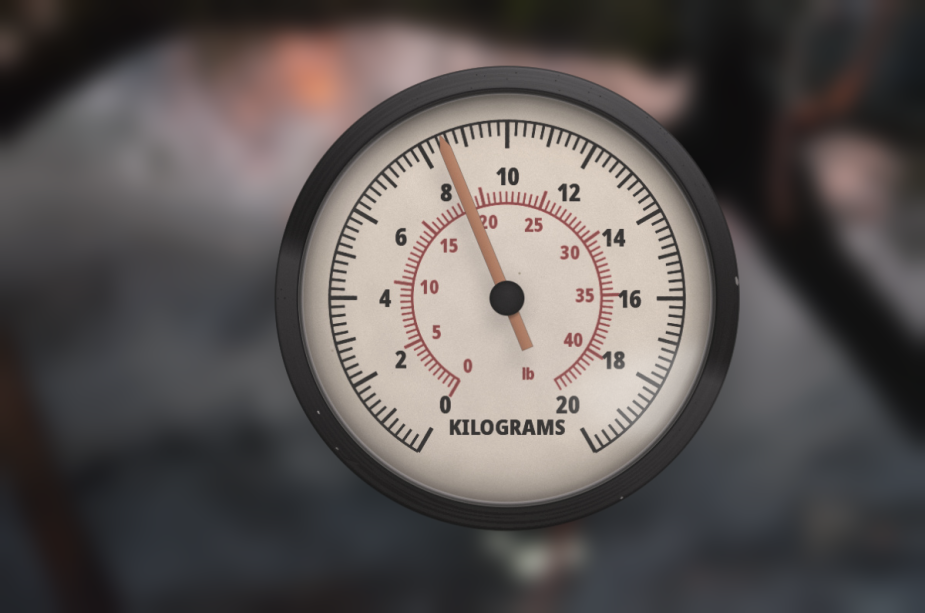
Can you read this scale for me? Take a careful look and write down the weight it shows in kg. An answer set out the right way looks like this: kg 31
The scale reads kg 8.5
